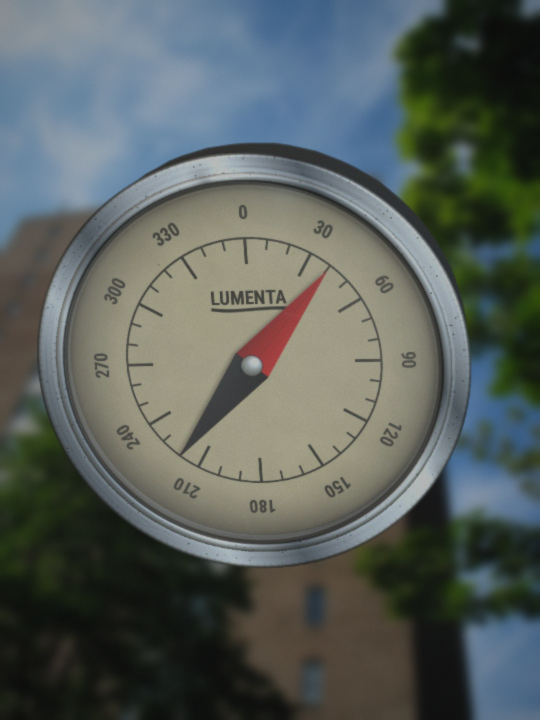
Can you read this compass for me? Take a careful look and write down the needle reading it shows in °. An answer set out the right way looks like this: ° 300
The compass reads ° 40
